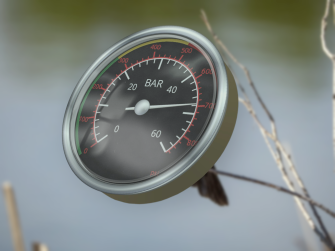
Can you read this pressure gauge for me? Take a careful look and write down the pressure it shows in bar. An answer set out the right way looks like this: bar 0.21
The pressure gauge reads bar 48
